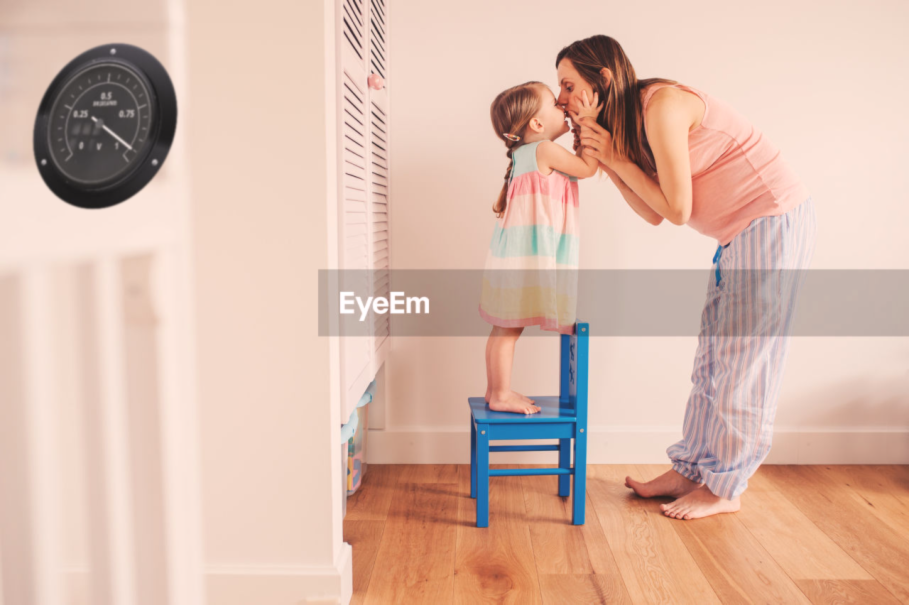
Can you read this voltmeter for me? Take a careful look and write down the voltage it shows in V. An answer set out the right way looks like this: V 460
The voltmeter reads V 0.95
